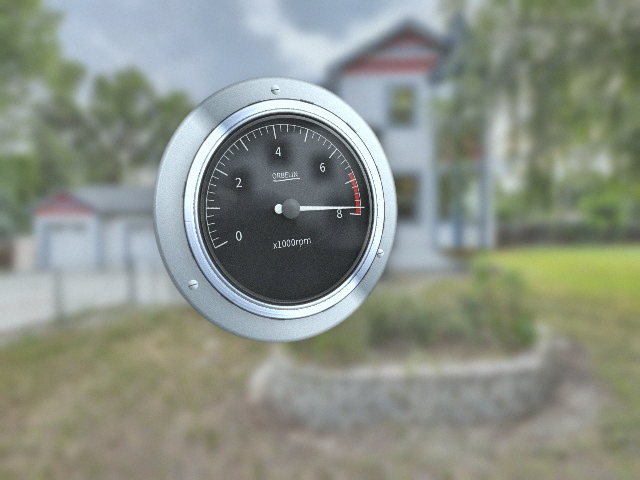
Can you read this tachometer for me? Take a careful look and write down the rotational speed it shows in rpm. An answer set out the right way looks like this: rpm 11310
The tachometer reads rpm 7800
